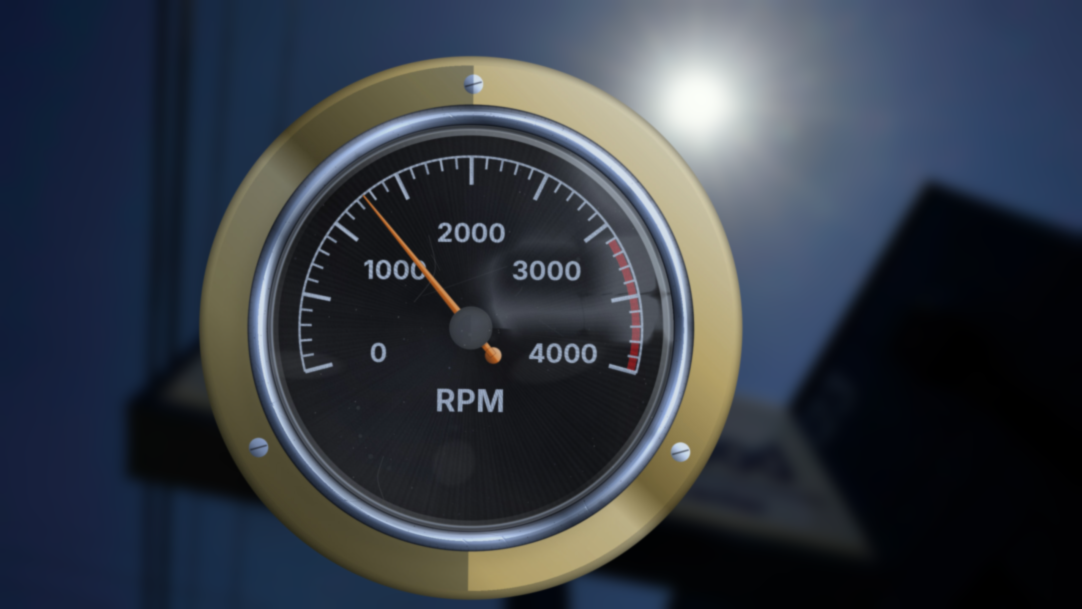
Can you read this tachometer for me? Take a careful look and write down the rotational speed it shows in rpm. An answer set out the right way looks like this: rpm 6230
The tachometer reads rpm 1250
